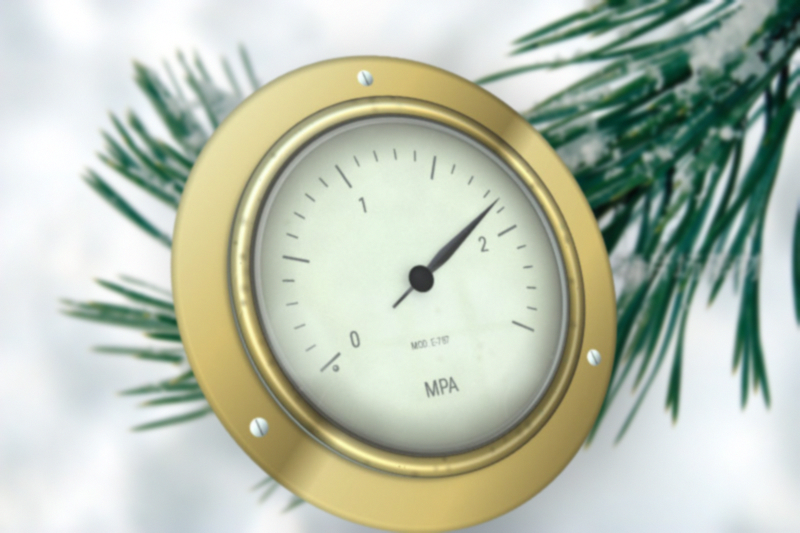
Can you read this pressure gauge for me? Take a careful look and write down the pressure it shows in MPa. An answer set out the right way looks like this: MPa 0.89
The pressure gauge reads MPa 1.85
